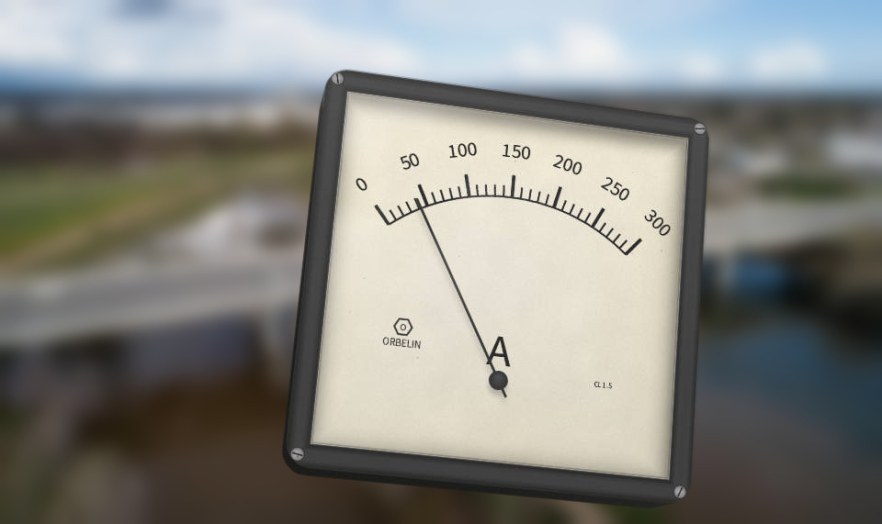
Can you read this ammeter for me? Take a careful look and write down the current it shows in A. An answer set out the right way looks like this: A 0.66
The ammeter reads A 40
